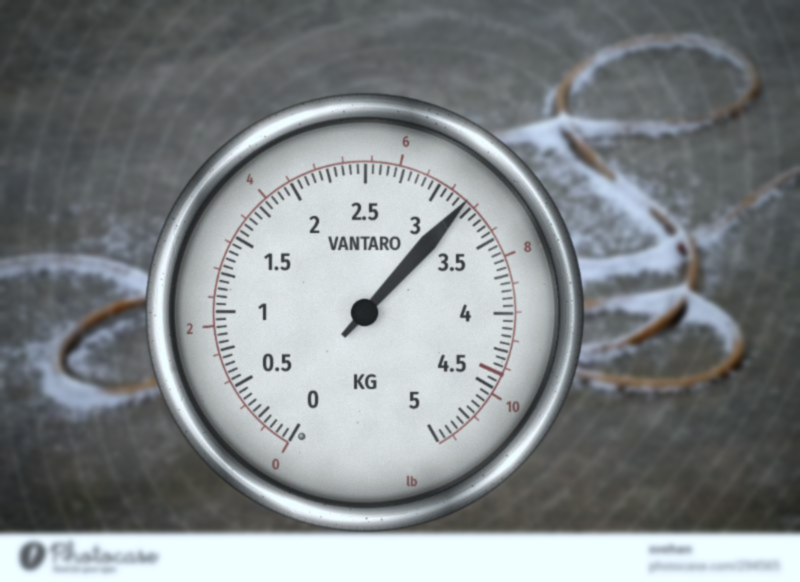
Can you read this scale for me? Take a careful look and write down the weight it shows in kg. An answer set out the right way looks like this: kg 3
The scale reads kg 3.2
